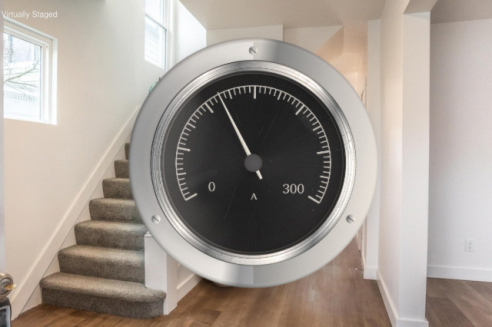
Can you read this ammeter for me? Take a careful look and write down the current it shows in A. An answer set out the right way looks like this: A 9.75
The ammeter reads A 115
